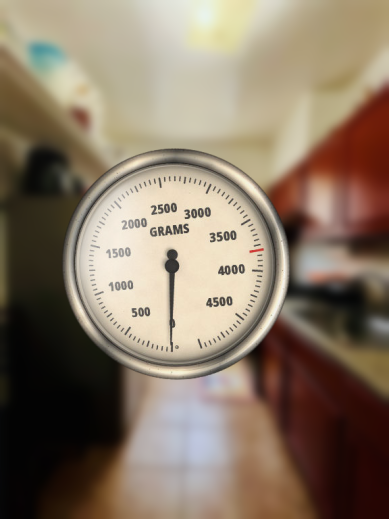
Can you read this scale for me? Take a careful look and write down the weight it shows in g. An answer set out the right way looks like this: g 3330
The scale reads g 0
